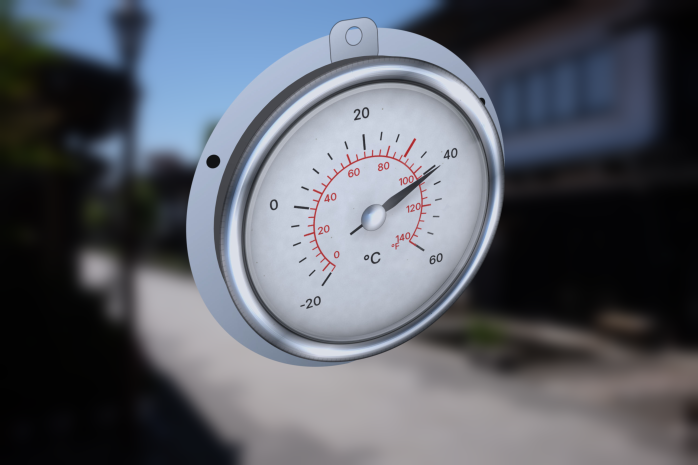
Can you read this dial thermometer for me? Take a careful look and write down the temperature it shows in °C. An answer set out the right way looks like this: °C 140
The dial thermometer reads °C 40
